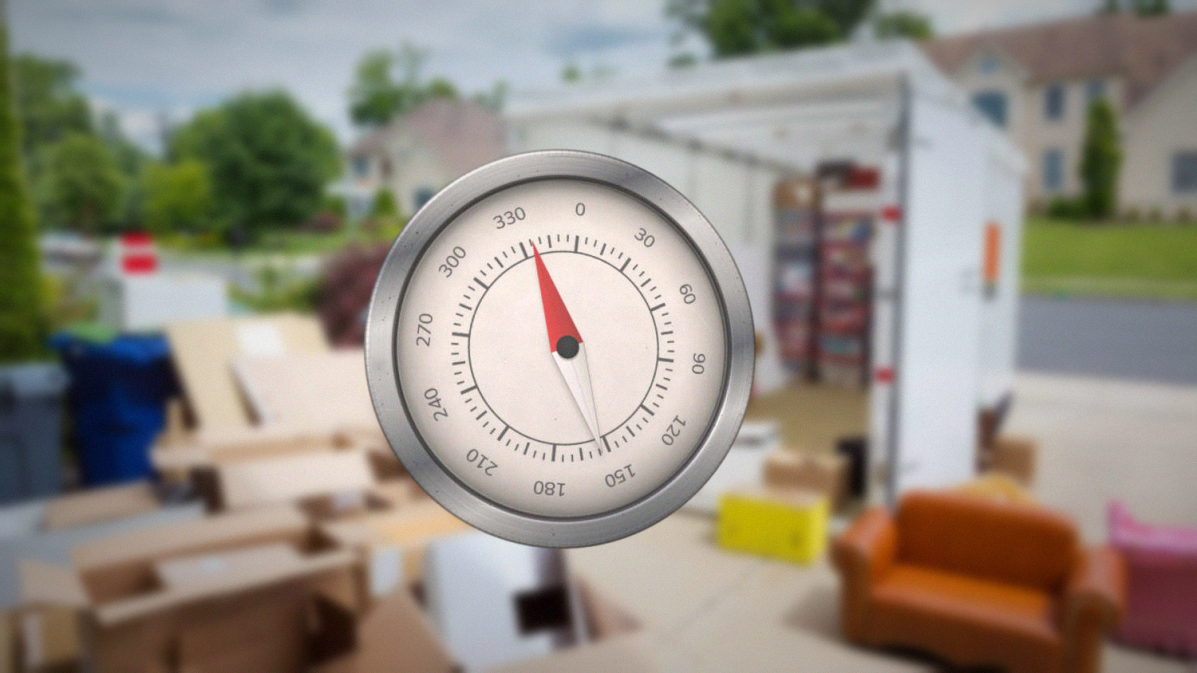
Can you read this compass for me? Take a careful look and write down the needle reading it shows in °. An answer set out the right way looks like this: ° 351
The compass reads ° 335
